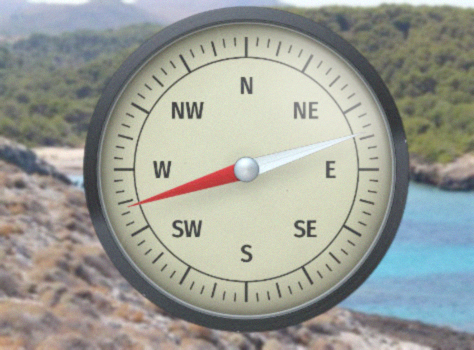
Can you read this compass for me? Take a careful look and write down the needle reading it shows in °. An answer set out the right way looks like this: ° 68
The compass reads ° 252.5
